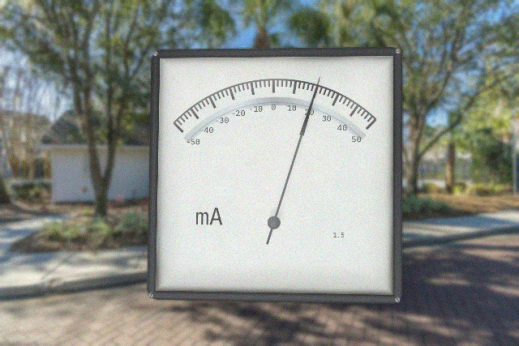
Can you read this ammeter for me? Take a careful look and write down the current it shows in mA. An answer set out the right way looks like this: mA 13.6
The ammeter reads mA 20
